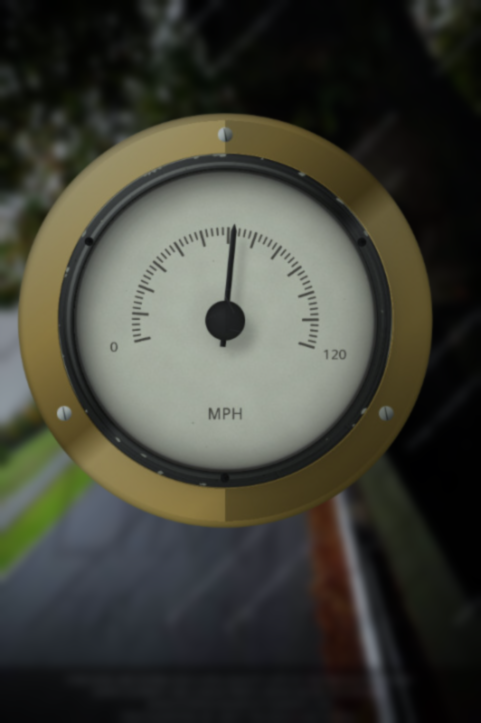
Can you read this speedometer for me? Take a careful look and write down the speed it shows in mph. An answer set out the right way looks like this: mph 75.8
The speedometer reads mph 62
